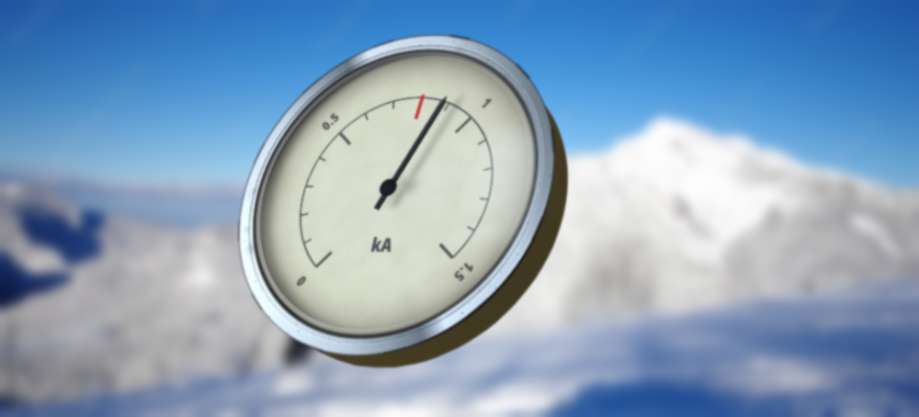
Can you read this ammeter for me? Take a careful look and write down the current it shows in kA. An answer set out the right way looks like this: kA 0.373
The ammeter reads kA 0.9
